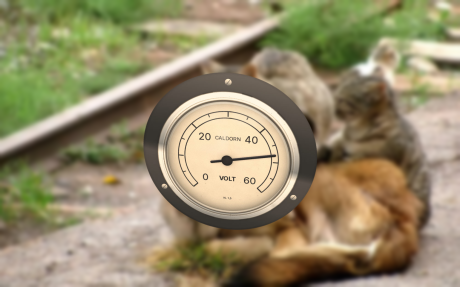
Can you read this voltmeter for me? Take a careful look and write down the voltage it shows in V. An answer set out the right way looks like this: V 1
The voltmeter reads V 47.5
